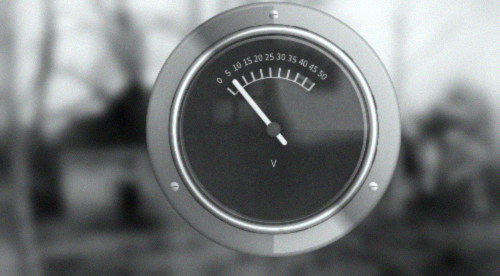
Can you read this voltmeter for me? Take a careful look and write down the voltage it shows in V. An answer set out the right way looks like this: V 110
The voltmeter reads V 5
